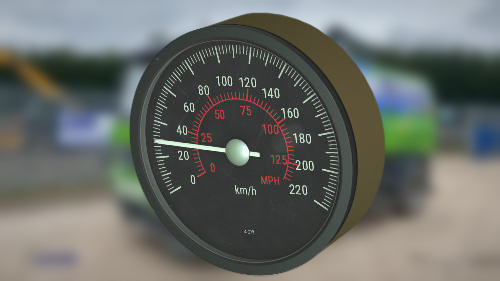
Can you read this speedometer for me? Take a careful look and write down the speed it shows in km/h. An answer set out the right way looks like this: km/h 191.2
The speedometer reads km/h 30
